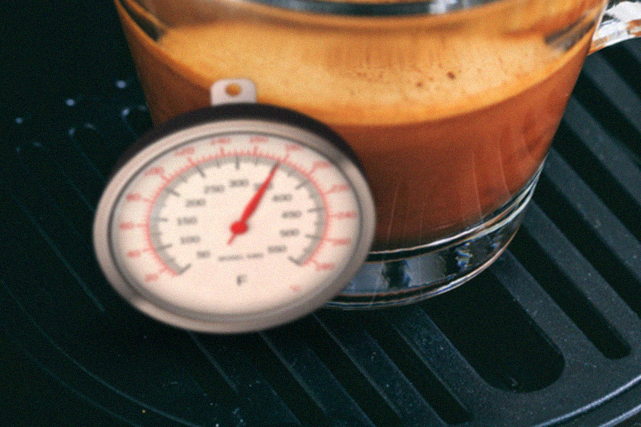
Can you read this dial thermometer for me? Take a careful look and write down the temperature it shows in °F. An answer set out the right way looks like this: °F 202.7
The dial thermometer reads °F 350
